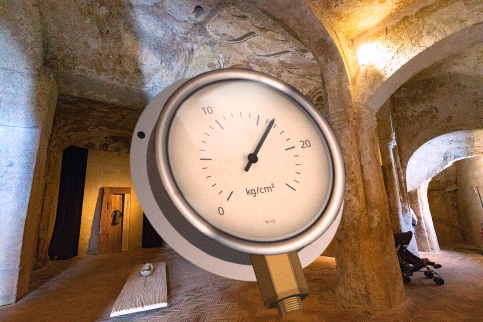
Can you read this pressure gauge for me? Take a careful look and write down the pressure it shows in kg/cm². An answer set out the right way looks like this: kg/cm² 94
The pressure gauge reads kg/cm² 16.5
